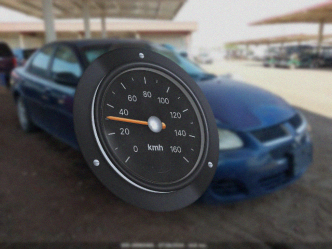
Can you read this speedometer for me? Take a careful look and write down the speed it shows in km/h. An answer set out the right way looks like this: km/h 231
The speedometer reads km/h 30
